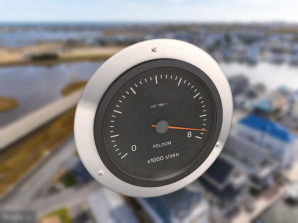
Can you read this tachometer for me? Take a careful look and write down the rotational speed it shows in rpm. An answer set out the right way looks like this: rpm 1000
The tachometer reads rpm 7600
